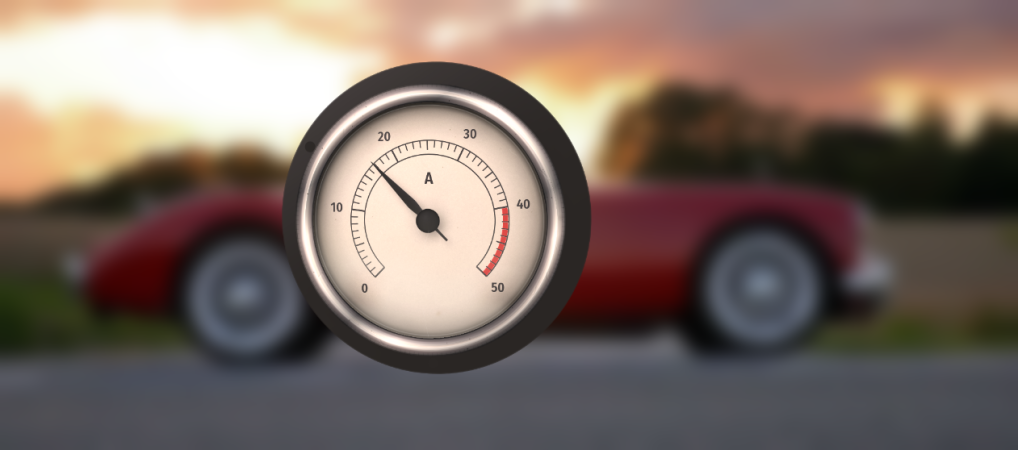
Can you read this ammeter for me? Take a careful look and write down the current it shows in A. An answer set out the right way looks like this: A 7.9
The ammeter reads A 17
